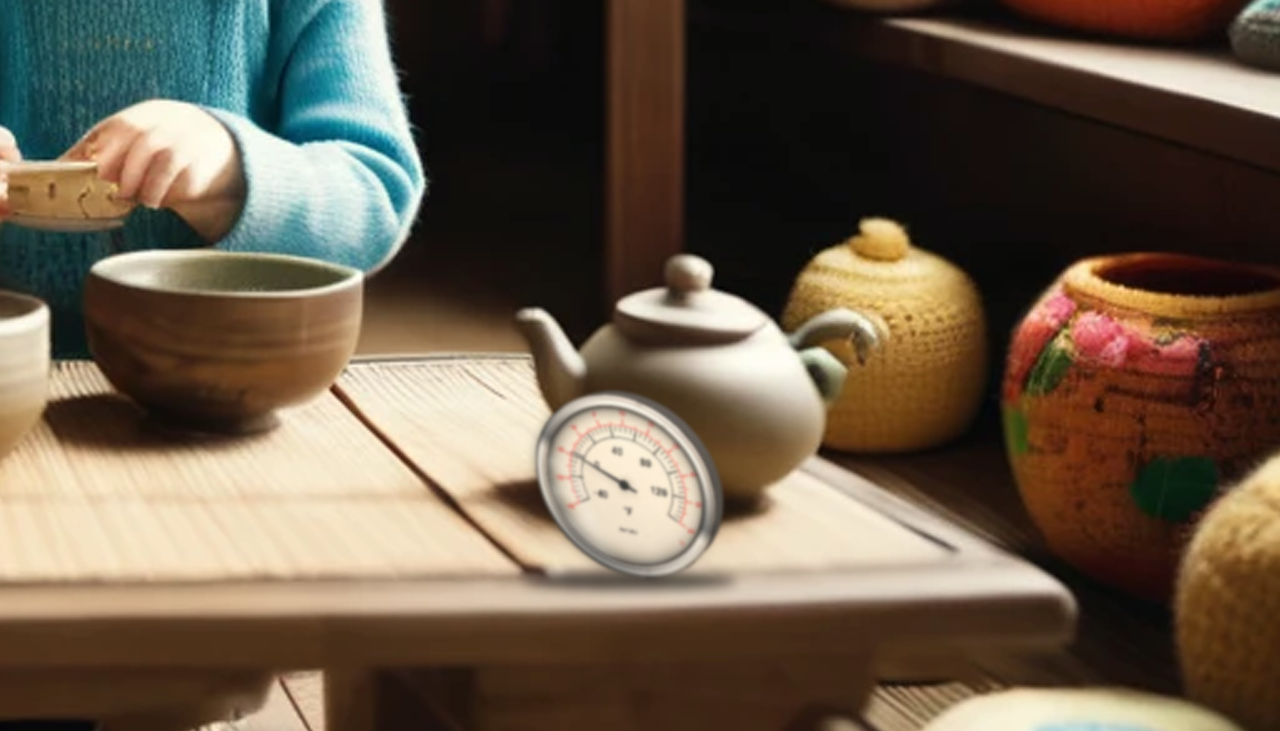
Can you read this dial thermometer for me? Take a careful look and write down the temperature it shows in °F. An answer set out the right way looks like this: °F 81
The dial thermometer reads °F 0
